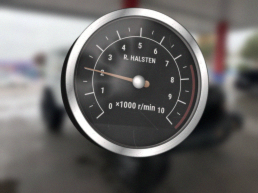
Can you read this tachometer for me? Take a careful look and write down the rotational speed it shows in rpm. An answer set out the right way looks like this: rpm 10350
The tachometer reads rpm 2000
